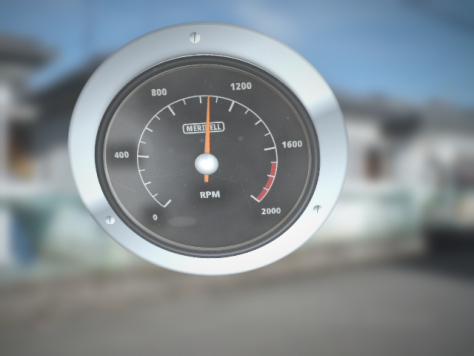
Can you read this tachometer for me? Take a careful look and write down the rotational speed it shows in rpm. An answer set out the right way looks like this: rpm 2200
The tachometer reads rpm 1050
